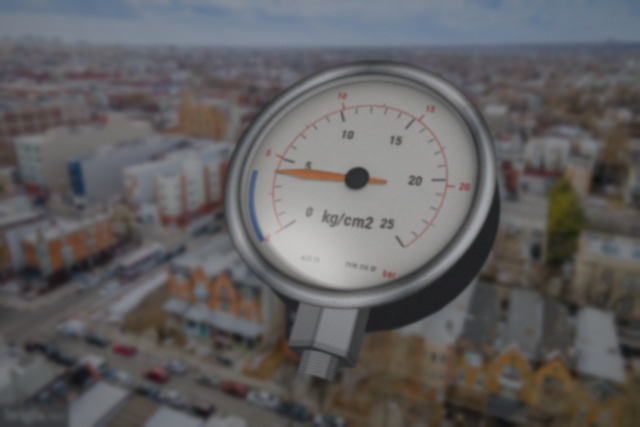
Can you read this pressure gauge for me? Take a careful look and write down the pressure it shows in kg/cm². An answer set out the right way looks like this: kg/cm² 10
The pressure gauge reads kg/cm² 4
